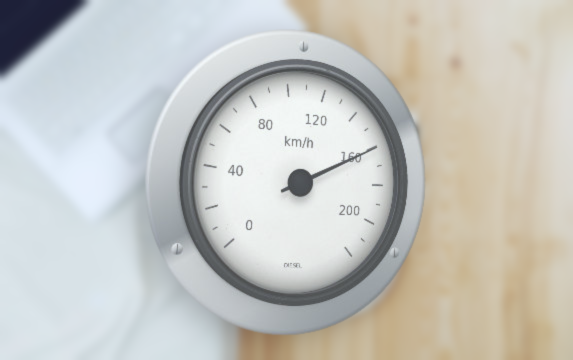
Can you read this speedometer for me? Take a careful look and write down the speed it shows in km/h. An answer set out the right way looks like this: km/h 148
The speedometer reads km/h 160
